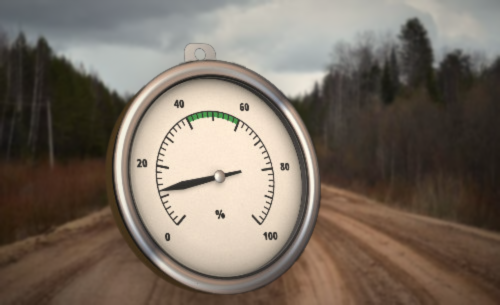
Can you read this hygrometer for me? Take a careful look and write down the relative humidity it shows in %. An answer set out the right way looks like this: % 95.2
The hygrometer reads % 12
